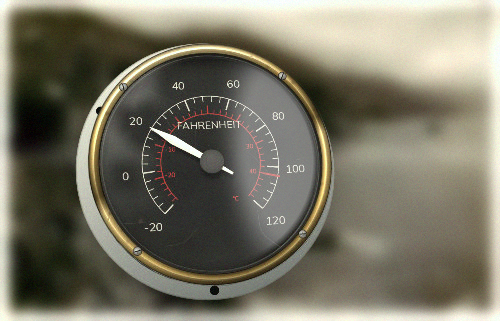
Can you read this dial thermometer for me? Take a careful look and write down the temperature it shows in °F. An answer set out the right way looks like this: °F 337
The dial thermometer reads °F 20
